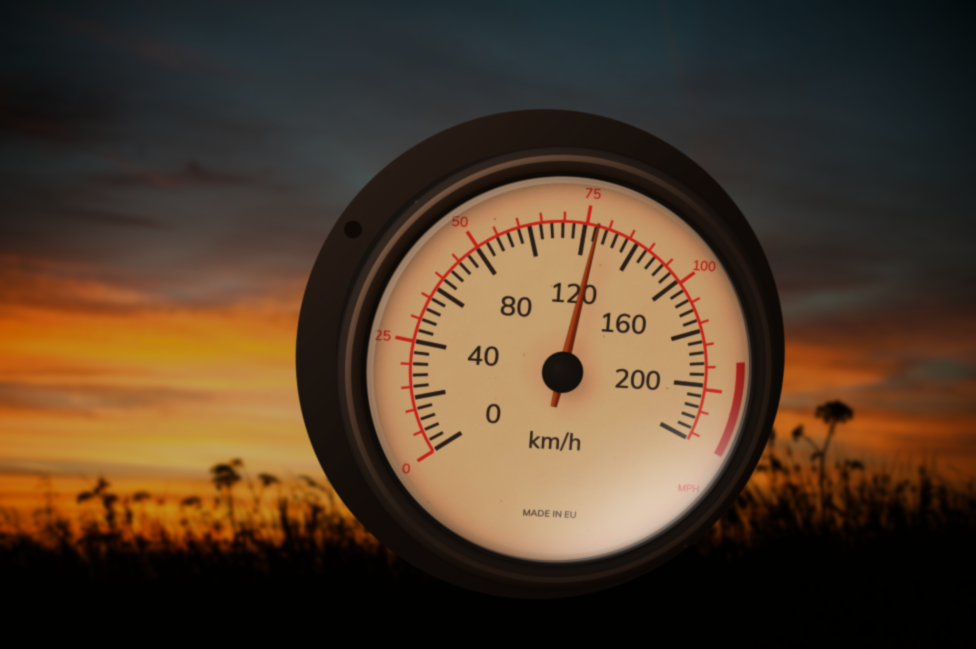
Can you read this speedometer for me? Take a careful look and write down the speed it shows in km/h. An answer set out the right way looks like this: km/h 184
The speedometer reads km/h 124
